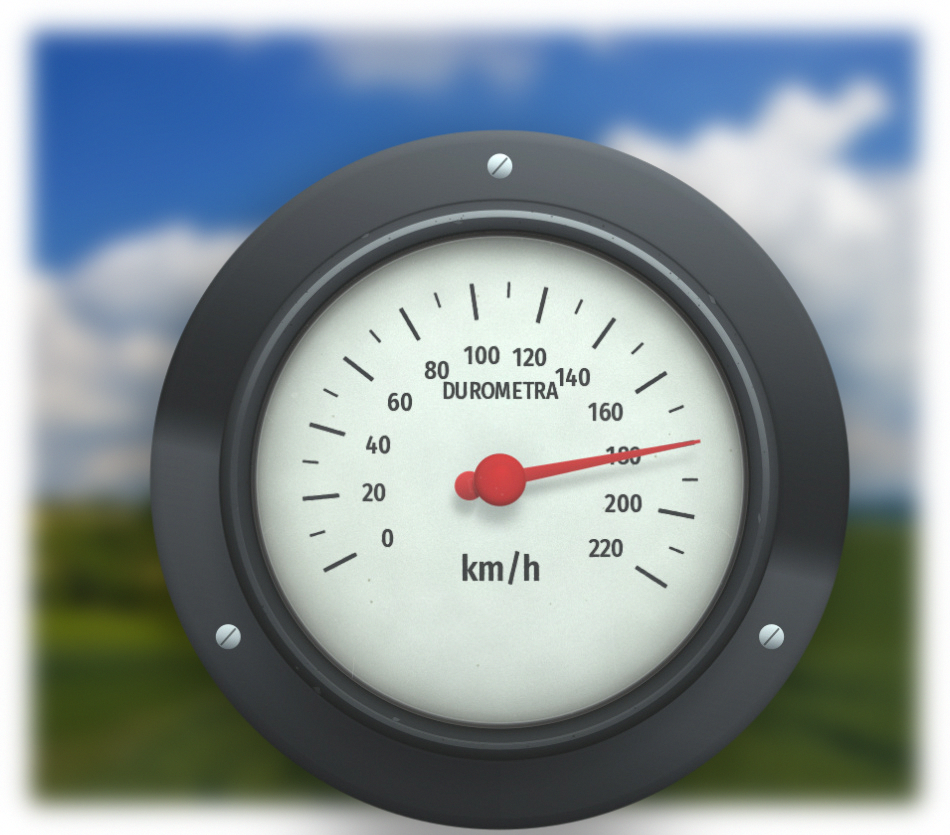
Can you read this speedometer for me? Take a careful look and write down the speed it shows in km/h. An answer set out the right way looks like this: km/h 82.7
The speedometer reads km/h 180
